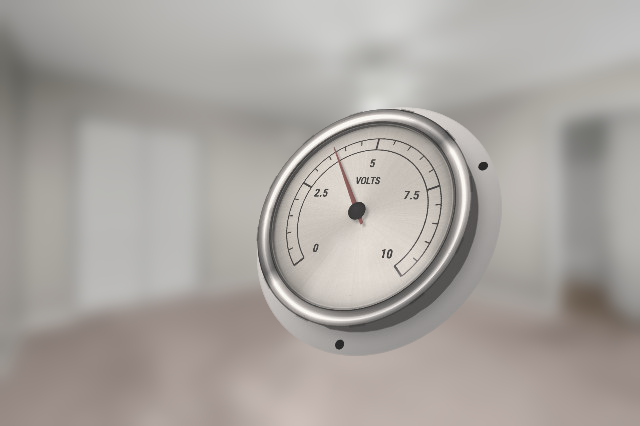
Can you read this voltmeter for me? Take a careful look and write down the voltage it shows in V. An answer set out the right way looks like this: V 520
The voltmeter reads V 3.75
